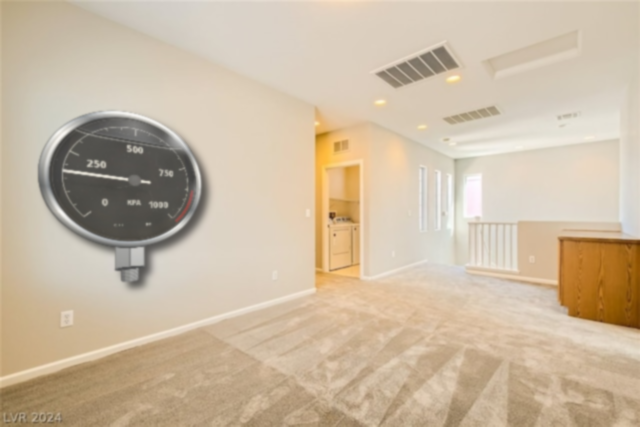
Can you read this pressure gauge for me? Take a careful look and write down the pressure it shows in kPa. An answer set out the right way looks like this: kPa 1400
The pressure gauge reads kPa 175
